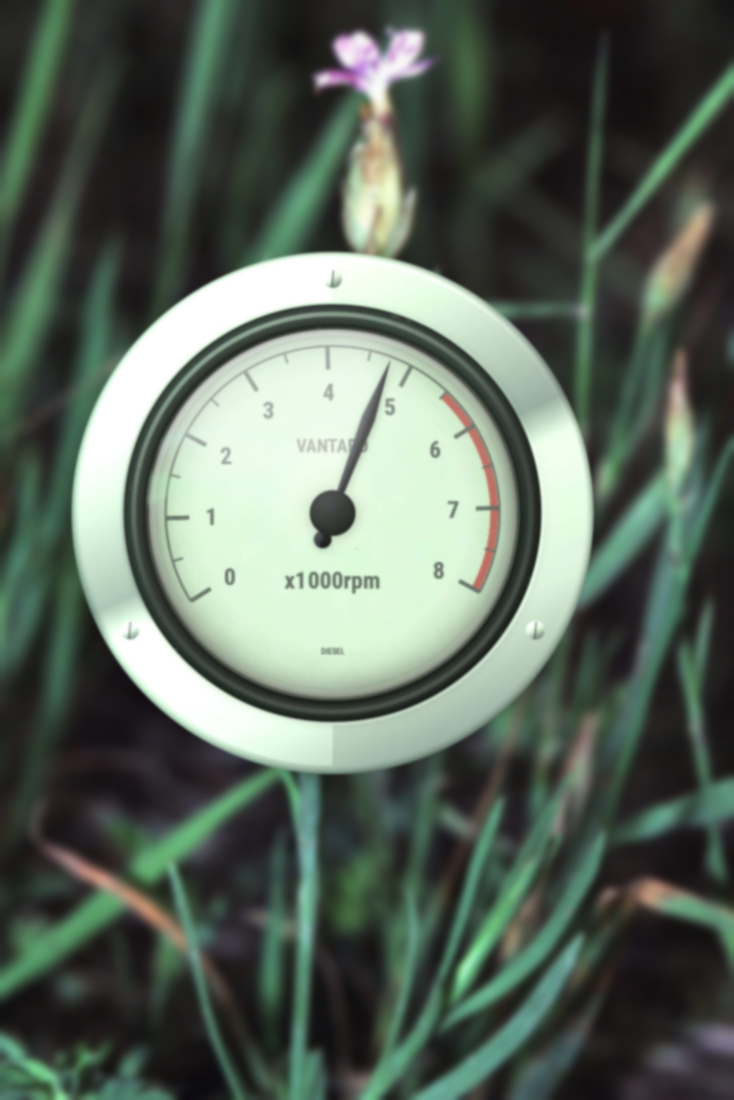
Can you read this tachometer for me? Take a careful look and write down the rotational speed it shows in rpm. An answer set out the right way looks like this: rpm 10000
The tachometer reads rpm 4750
